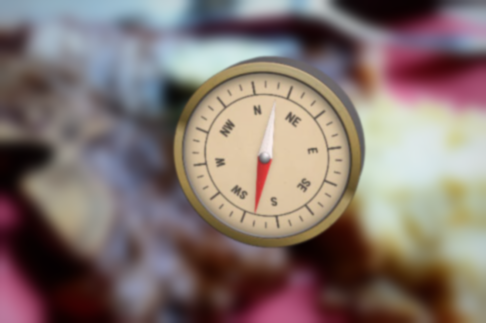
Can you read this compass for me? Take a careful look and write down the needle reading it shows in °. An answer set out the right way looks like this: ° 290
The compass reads ° 200
